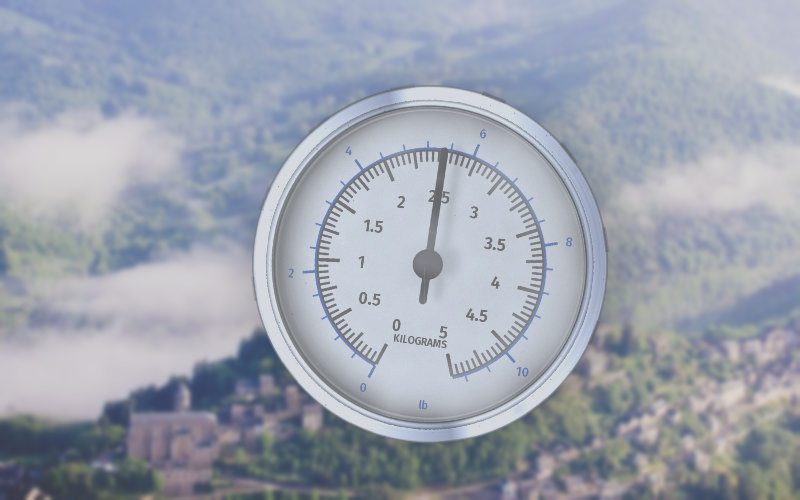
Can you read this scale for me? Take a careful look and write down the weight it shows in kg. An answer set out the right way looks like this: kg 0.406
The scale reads kg 2.5
